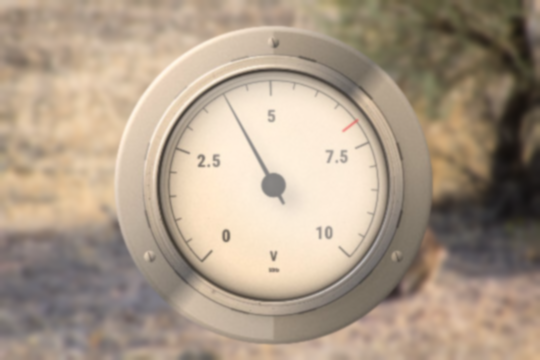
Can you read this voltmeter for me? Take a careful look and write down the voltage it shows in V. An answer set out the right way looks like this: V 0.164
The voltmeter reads V 4
